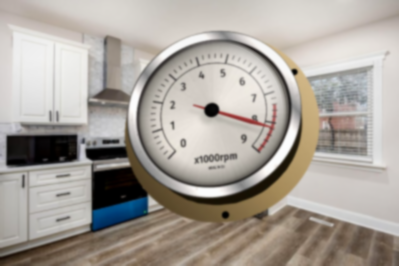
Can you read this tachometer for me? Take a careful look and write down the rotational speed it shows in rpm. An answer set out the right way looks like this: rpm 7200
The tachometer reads rpm 8200
